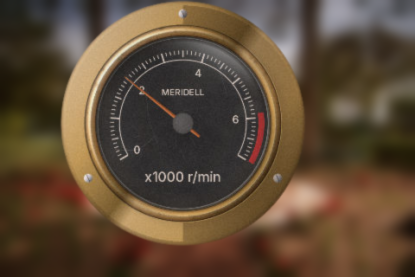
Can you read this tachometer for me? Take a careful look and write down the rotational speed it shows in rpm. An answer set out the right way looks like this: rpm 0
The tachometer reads rpm 2000
